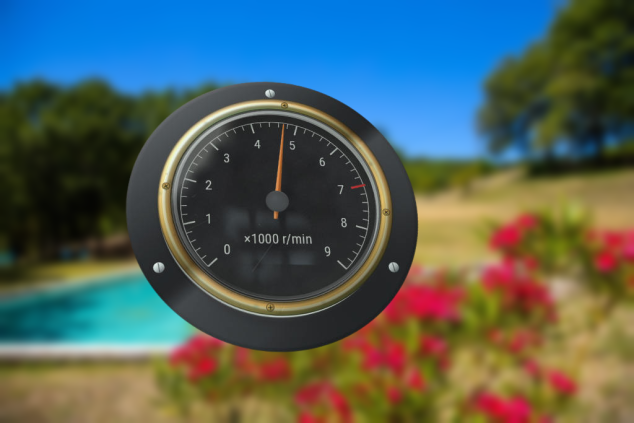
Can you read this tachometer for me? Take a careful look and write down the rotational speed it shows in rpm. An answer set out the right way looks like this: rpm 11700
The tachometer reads rpm 4700
